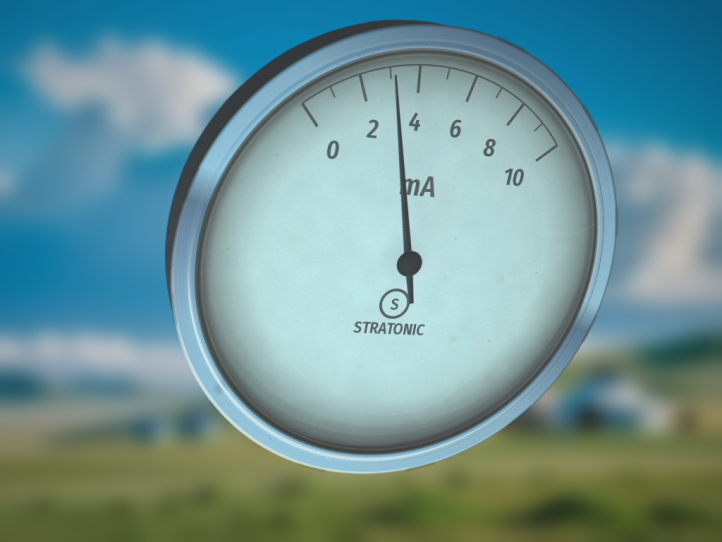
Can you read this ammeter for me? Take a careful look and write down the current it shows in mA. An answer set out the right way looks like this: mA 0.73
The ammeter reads mA 3
